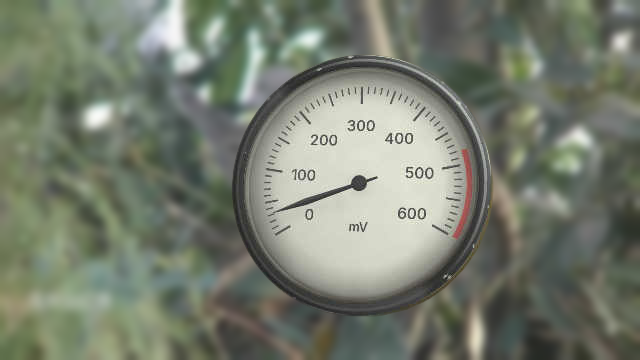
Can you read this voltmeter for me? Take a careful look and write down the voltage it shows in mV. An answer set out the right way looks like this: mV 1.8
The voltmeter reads mV 30
